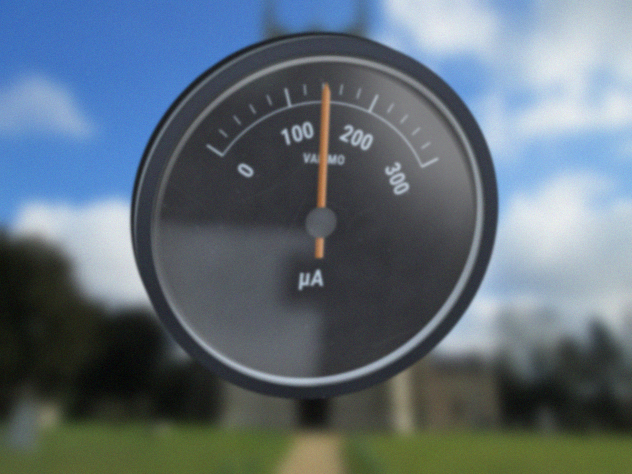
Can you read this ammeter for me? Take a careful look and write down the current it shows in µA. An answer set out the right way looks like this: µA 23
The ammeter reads µA 140
